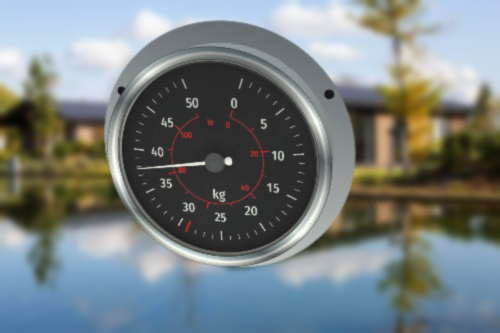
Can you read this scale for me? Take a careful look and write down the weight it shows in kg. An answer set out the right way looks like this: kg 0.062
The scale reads kg 38
